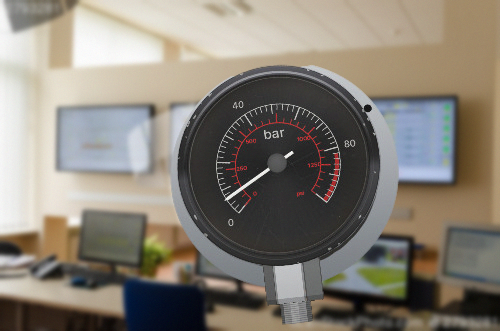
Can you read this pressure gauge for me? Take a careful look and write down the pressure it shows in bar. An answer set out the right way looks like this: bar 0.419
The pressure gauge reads bar 6
